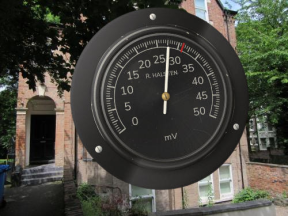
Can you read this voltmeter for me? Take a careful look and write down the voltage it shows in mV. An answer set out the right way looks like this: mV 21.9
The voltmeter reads mV 27.5
